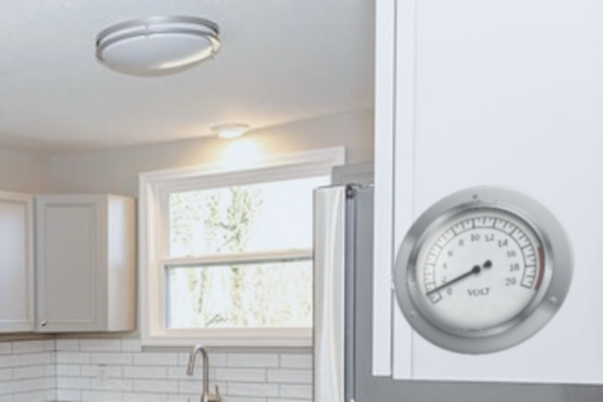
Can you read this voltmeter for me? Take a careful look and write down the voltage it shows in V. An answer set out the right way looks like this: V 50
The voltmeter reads V 1
